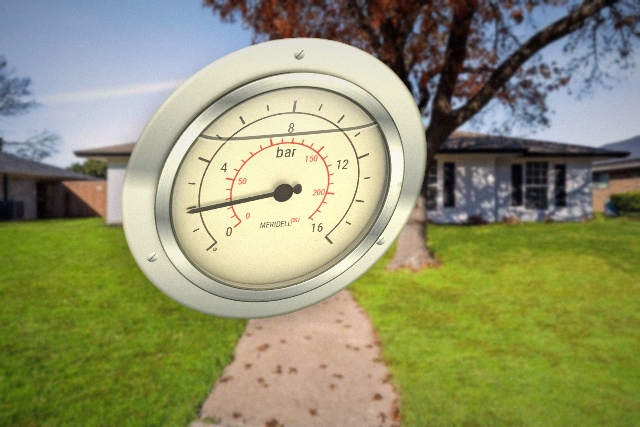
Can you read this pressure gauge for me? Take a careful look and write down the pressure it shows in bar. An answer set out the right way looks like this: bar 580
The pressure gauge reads bar 2
